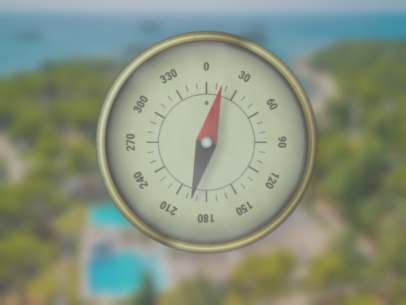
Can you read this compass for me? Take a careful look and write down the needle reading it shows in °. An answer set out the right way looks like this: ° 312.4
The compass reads ° 15
